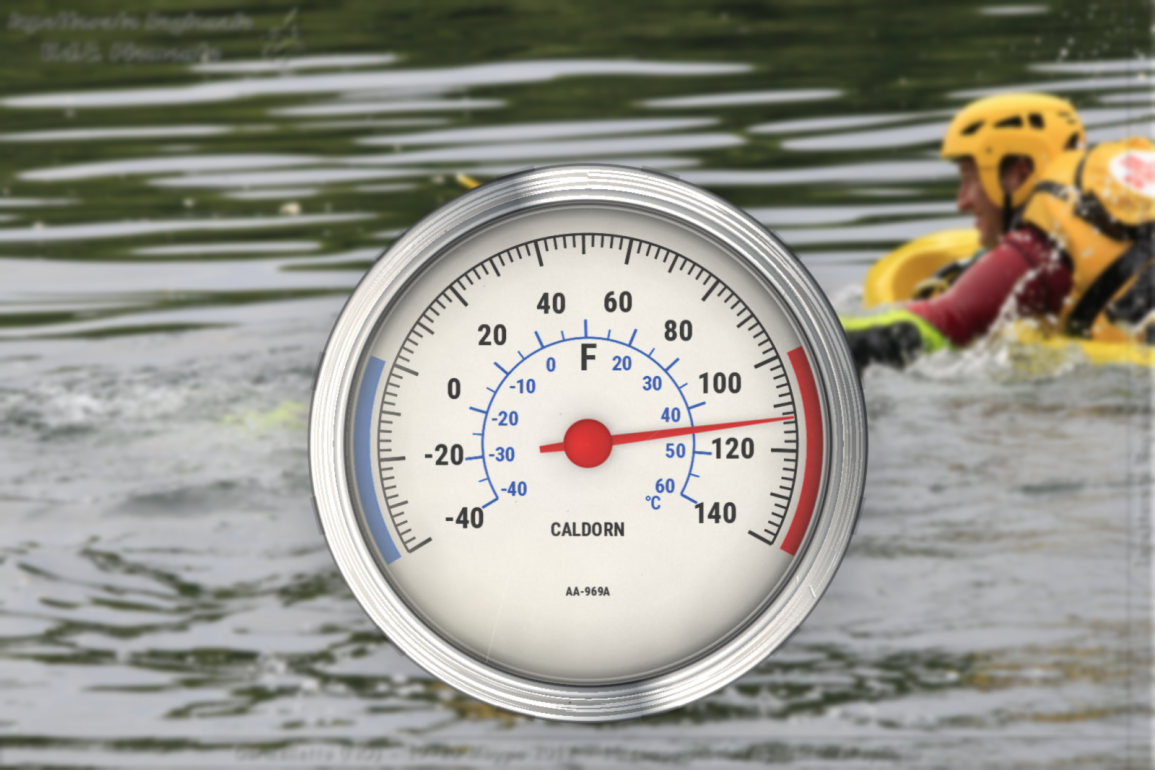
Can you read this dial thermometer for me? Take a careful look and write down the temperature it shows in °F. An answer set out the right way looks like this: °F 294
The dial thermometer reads °F 113
